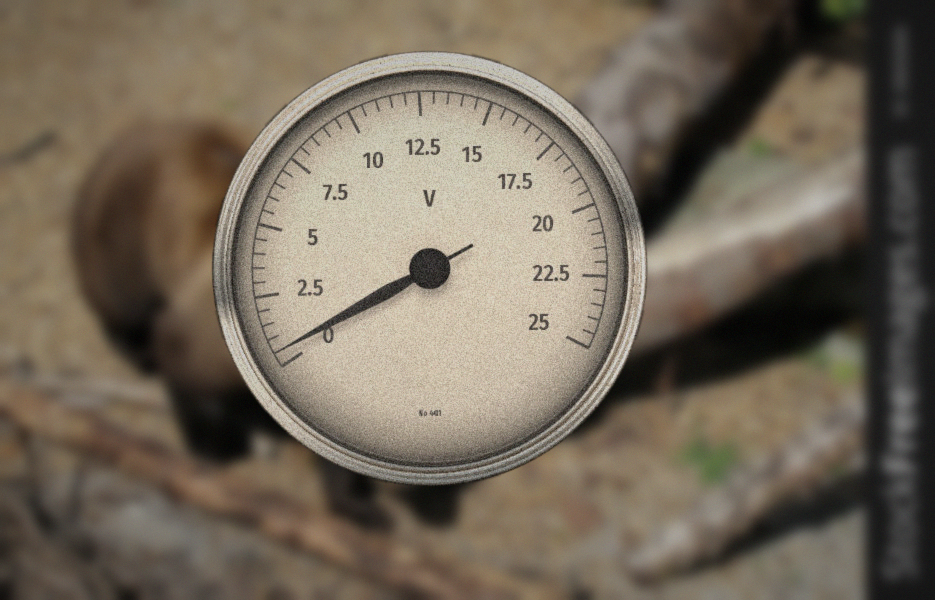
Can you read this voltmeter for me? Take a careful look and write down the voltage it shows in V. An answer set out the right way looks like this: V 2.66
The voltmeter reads V 0.5
